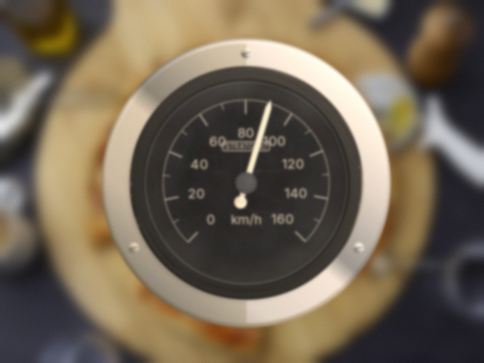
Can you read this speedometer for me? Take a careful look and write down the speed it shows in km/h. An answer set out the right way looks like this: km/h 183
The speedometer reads km/h 90
